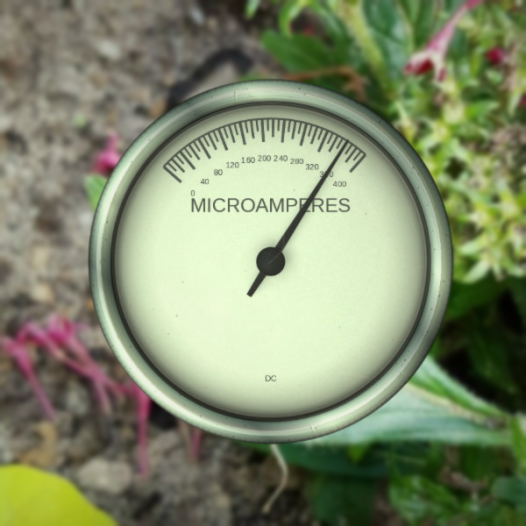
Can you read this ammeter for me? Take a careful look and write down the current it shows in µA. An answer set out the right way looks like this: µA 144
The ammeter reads µA 360
